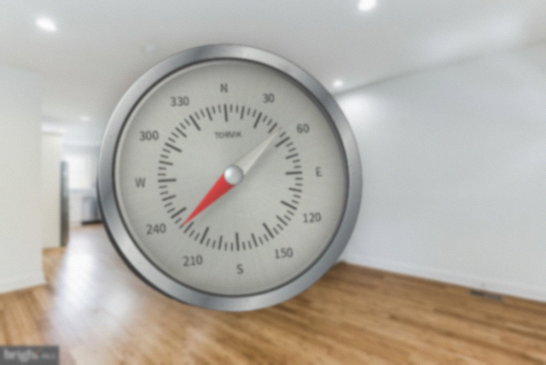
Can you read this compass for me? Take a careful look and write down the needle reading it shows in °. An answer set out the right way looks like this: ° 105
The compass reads ° 230
